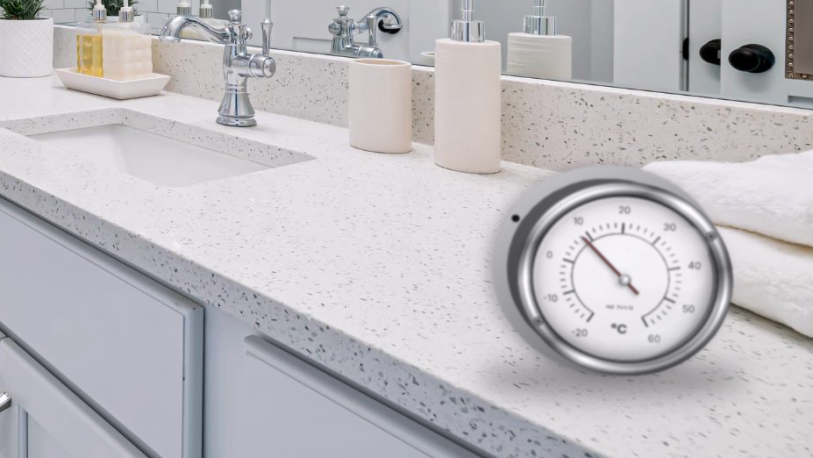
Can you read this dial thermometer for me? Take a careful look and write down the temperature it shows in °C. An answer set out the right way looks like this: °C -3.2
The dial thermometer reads °C 8
